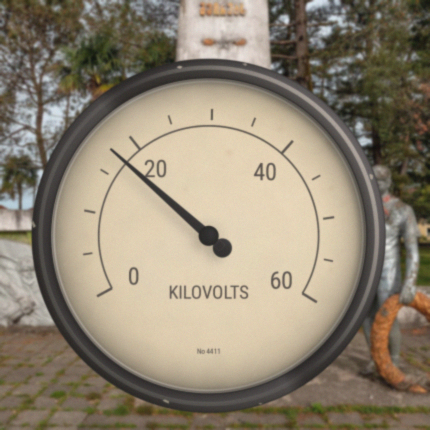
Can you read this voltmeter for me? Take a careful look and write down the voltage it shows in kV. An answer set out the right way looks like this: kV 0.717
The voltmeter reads kV 17.5
